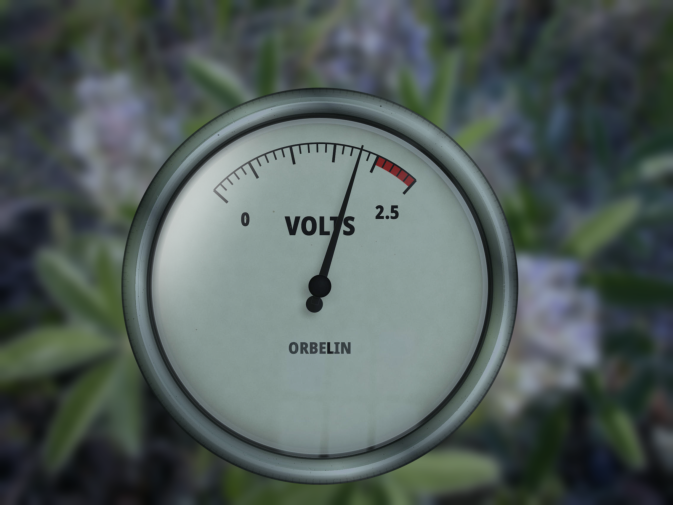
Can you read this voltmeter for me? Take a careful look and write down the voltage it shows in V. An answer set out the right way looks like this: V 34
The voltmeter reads V 1.8
